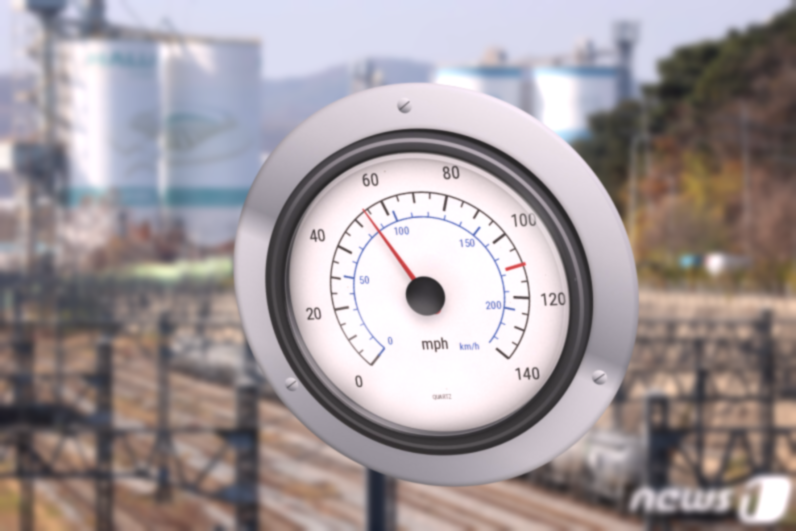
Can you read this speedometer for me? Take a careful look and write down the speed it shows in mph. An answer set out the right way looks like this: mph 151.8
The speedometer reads mph 55
